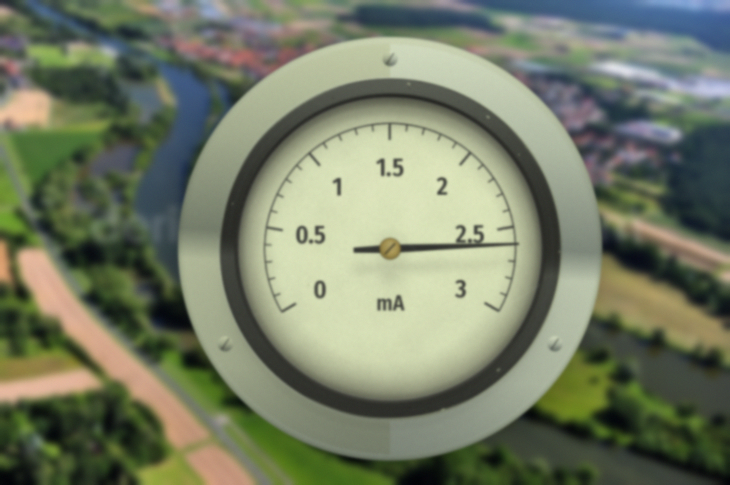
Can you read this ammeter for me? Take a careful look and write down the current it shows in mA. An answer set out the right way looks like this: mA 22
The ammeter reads mA 2.6
